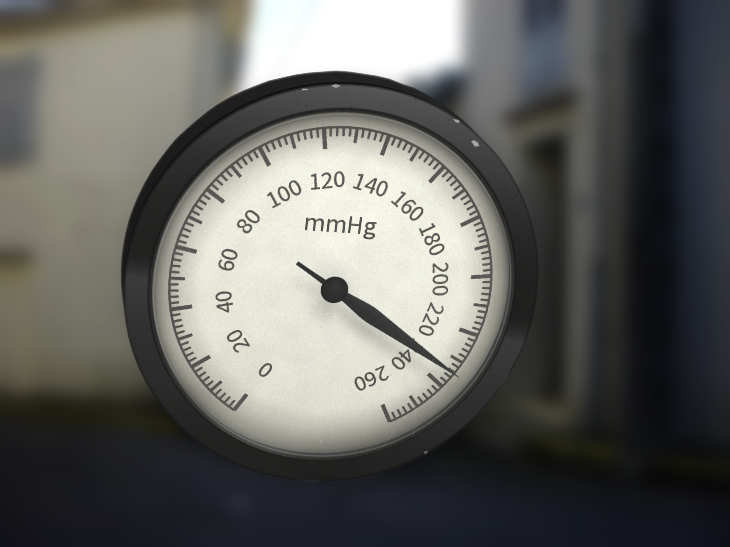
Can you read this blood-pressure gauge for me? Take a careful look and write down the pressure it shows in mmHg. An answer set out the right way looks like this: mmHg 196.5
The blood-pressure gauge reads mmHg 234
